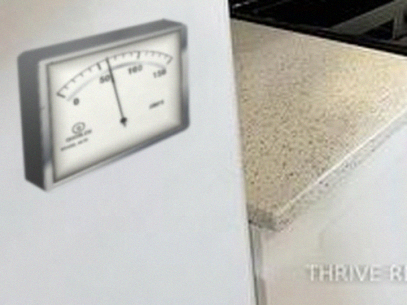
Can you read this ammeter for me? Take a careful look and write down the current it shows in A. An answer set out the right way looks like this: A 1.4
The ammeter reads A 60
